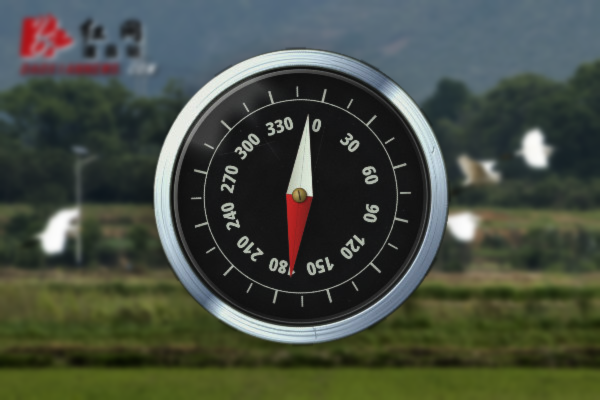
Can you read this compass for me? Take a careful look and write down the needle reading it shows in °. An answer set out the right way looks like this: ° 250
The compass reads ° 172.5
